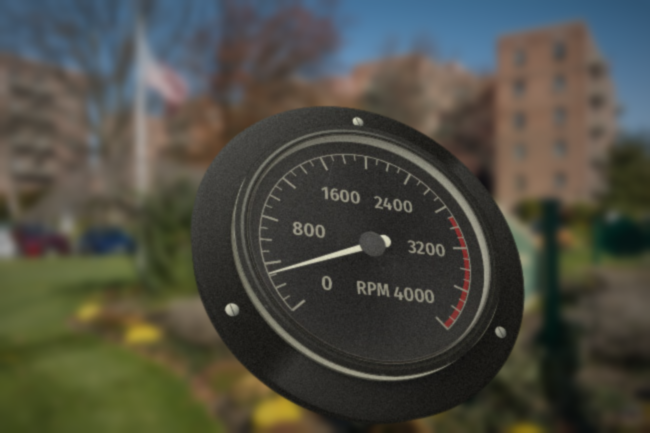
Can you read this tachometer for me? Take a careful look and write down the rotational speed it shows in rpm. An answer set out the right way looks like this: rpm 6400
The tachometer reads rpm 300
